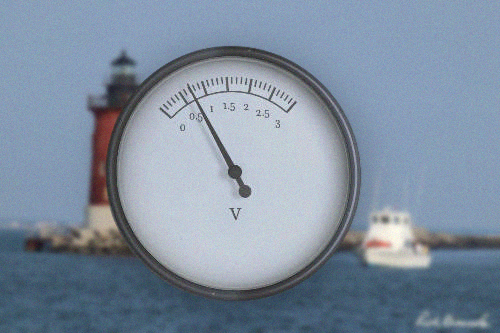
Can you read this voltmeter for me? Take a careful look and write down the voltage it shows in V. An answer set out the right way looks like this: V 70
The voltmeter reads V 0.7
